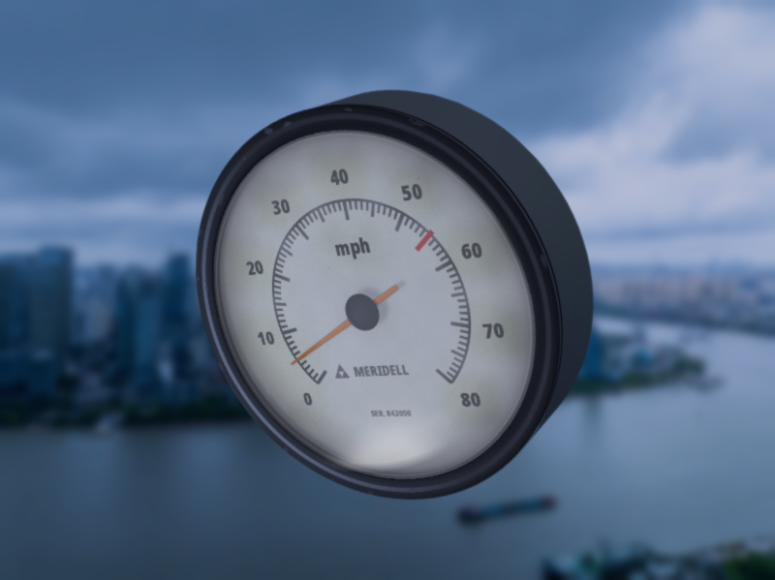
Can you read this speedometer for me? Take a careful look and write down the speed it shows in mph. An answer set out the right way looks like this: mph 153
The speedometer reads mph 5
